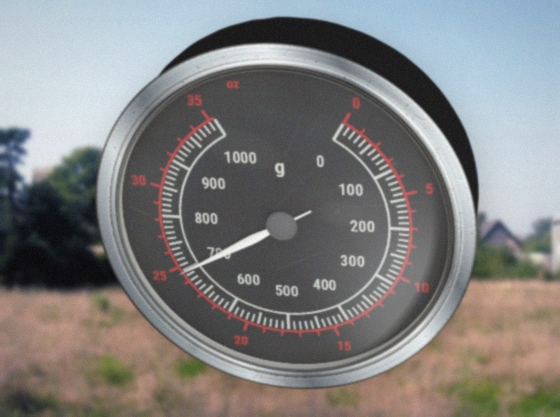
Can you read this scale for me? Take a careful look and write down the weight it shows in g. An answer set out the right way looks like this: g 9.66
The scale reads g 700
